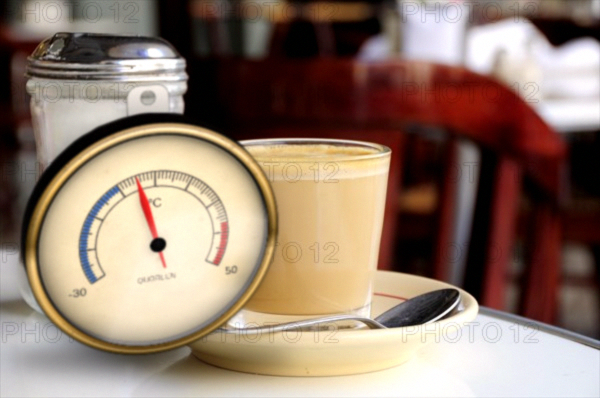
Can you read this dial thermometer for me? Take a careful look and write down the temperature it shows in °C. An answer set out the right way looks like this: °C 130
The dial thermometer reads °C 5
